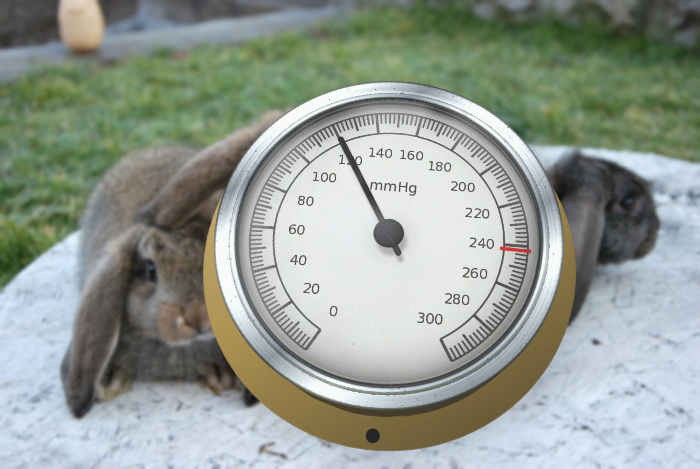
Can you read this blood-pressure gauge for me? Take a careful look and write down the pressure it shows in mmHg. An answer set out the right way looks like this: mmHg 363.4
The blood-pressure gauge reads mmHg 120
